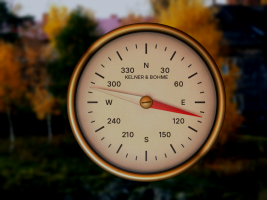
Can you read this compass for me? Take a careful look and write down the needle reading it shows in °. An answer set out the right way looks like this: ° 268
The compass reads ° 105
